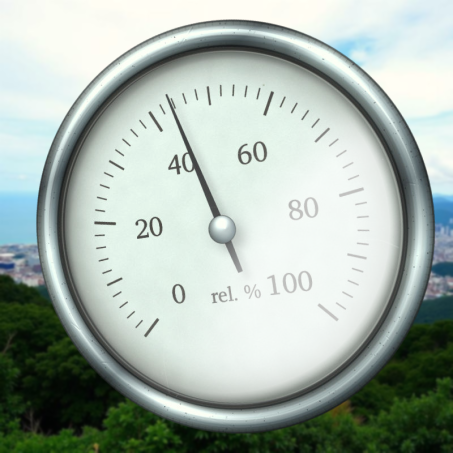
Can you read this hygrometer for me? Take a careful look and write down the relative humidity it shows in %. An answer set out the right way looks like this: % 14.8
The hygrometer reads % 44
